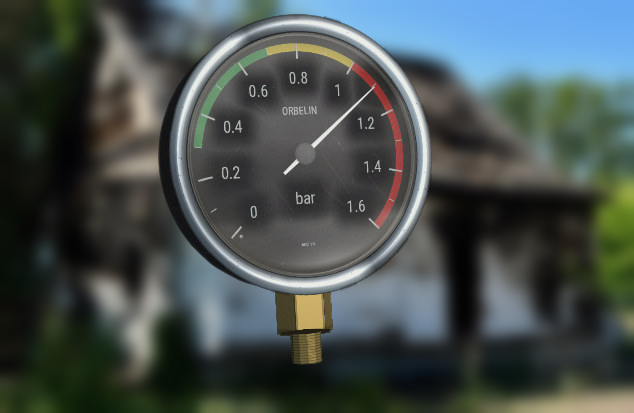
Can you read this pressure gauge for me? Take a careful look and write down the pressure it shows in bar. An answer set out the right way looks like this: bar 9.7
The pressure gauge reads bar 1.1
